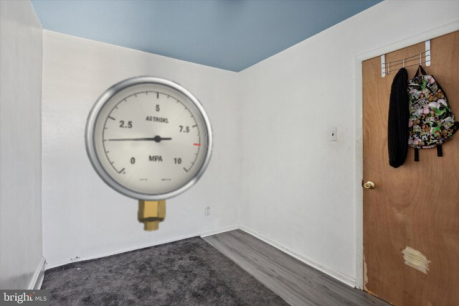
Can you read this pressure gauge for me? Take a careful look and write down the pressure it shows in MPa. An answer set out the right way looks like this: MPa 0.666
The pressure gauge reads MPa 1.5
